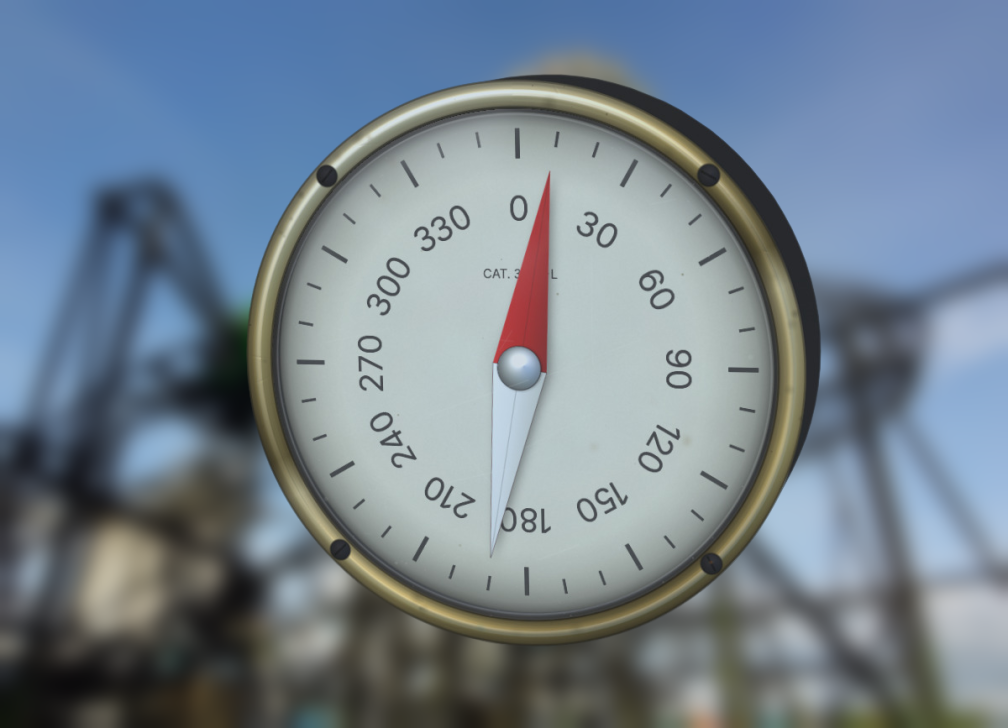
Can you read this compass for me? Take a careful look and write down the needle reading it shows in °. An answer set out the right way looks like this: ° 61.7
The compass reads ° 10
